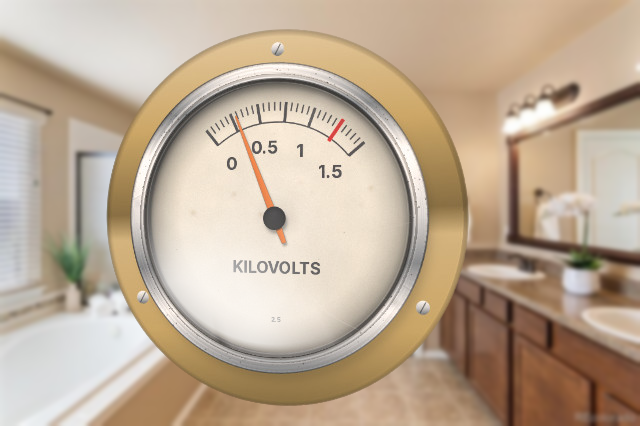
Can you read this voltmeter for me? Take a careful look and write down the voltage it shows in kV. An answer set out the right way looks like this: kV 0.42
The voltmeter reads kV 0.3
